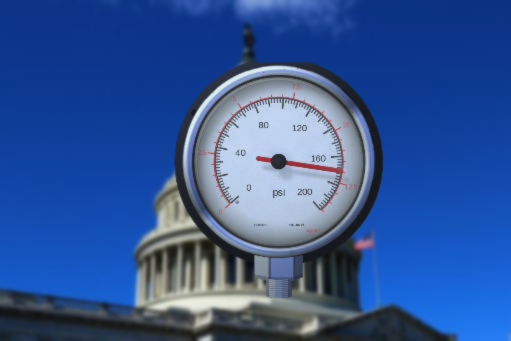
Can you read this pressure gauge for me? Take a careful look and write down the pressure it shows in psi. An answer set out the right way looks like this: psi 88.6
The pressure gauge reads psi 170
